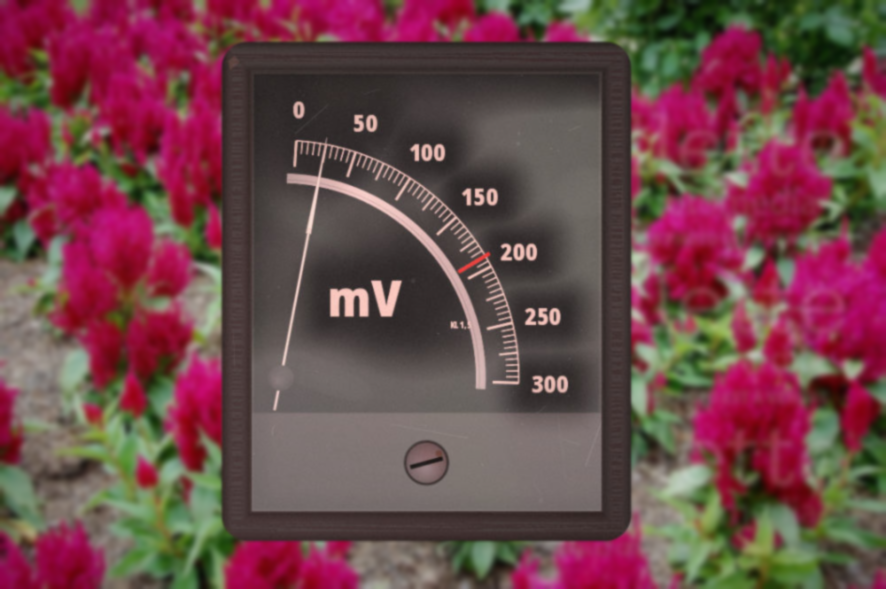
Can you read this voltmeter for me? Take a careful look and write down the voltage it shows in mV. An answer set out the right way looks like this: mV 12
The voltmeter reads mV 25
